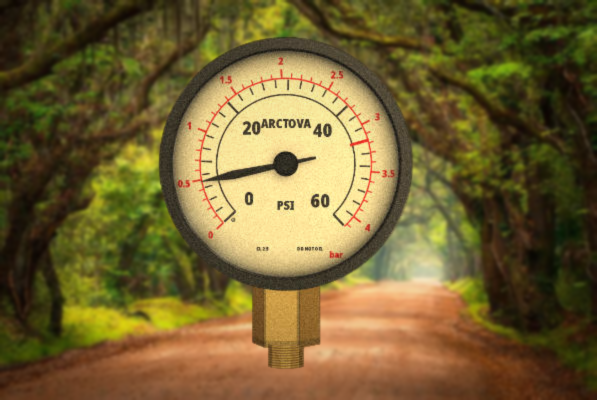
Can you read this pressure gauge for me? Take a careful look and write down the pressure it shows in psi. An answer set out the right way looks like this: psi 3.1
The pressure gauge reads psi 7
